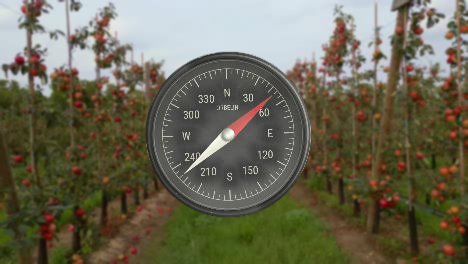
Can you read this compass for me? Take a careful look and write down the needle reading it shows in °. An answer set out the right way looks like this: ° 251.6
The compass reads ° 50
